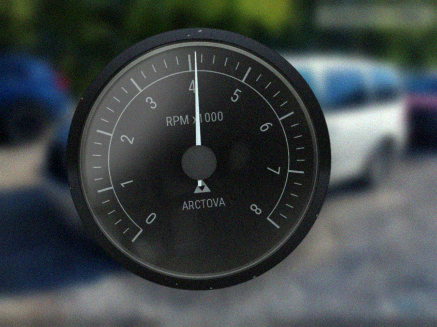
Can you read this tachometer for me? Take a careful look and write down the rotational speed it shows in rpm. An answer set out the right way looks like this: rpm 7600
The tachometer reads rpm 4100
